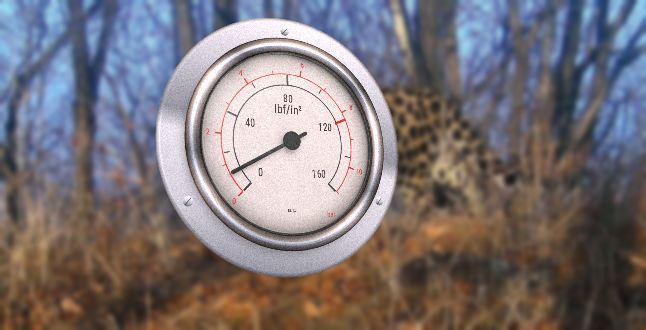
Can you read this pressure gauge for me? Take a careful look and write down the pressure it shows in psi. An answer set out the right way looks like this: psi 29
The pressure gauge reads psi 10
